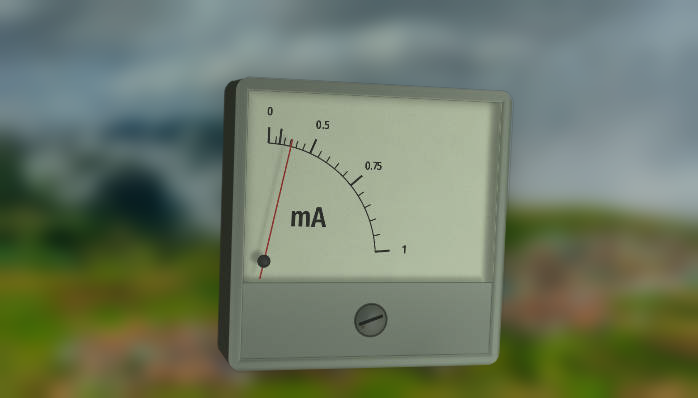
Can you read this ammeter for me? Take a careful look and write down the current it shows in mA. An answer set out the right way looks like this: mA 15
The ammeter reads mA 0.35
